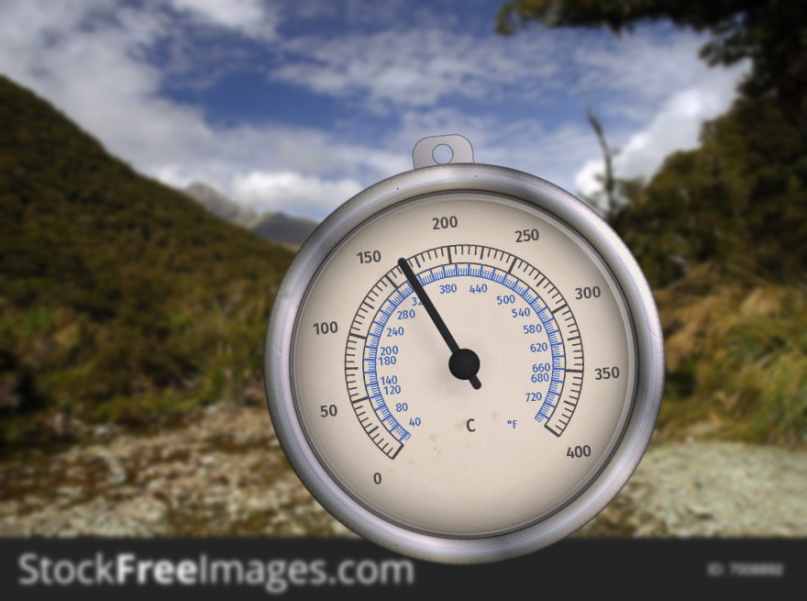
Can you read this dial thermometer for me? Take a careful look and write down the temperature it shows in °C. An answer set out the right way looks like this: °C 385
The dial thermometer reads °C 165
